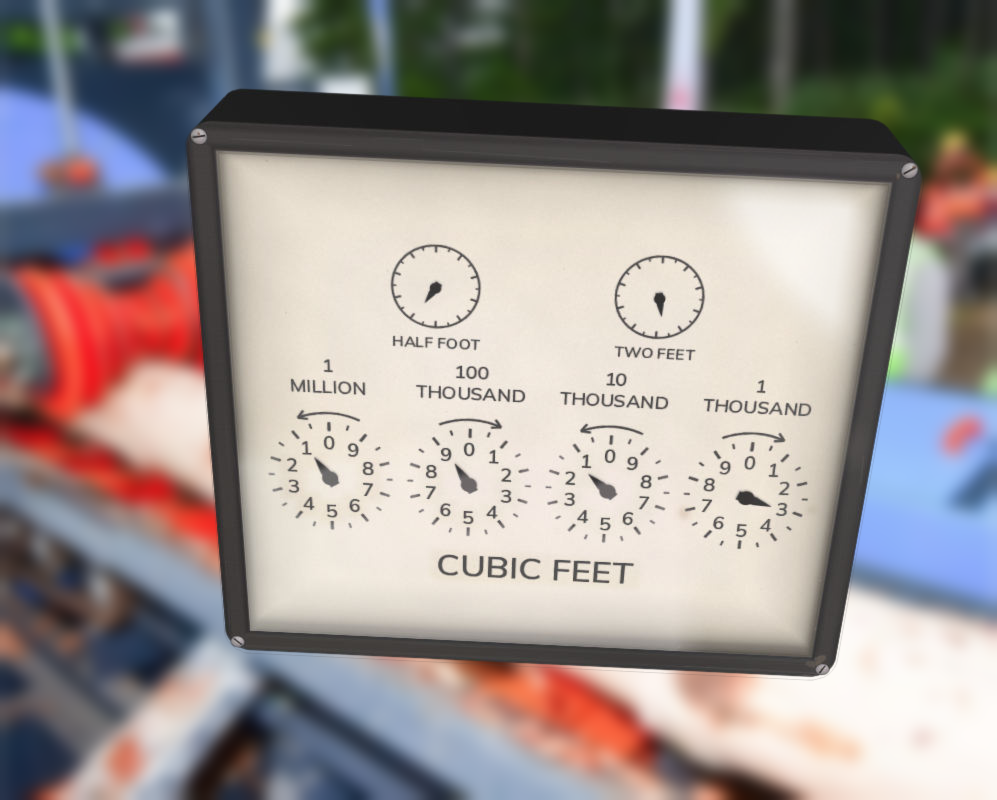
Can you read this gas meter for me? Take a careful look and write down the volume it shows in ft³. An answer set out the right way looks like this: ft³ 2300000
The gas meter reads ft³ 91300
